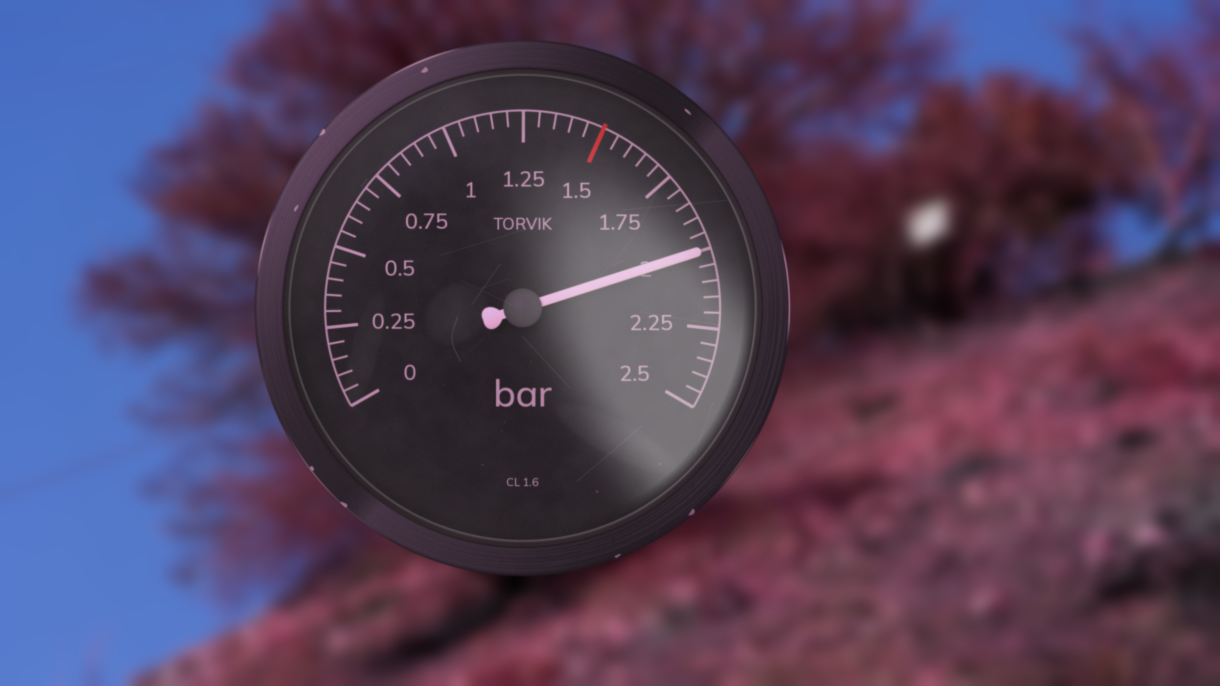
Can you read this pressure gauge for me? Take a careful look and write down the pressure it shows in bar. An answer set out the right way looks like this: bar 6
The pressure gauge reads bar 2
